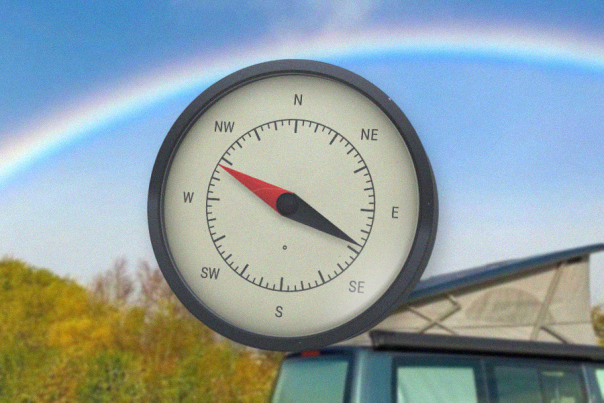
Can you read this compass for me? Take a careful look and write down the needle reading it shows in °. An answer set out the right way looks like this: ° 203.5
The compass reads ° 295
